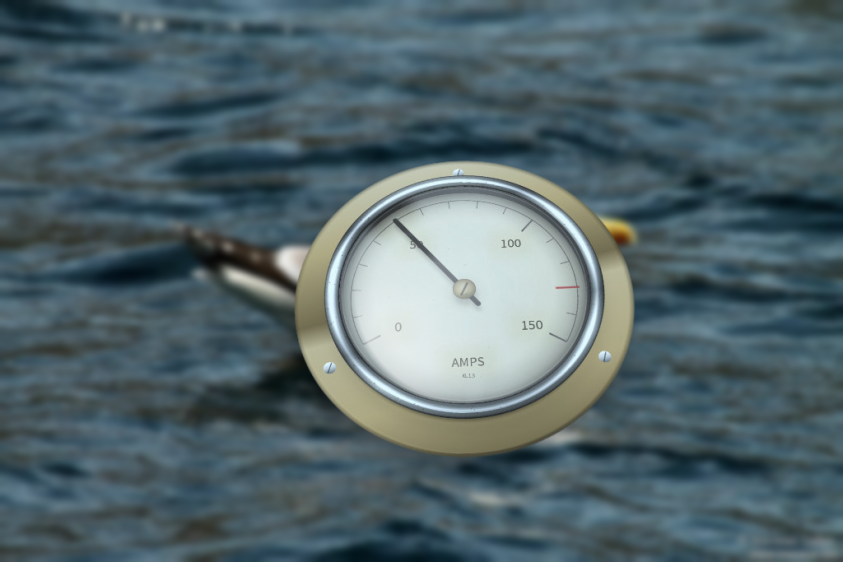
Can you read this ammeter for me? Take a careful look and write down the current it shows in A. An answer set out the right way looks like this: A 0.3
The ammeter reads A 50
